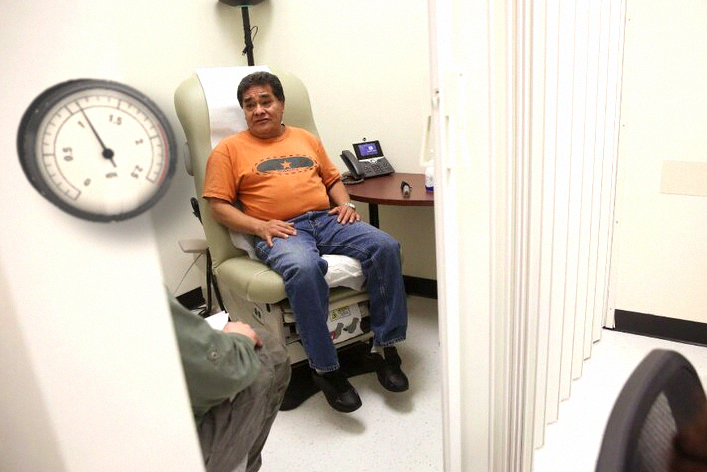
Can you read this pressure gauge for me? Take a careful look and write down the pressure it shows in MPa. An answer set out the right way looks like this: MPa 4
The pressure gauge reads MPa 1.1
